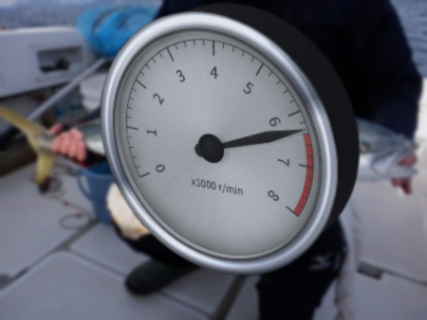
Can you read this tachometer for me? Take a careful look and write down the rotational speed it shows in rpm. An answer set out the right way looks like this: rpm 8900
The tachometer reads rpm 6300
